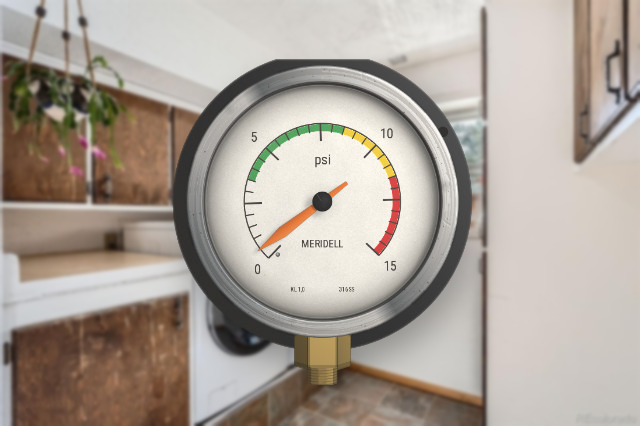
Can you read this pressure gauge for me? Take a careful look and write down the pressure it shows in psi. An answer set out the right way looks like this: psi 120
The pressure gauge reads psi 0.5
